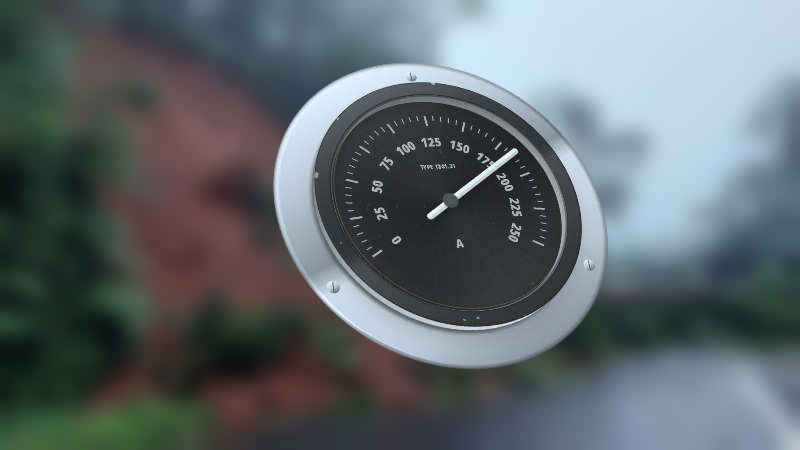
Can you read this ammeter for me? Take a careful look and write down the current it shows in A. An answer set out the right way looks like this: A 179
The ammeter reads A 185
